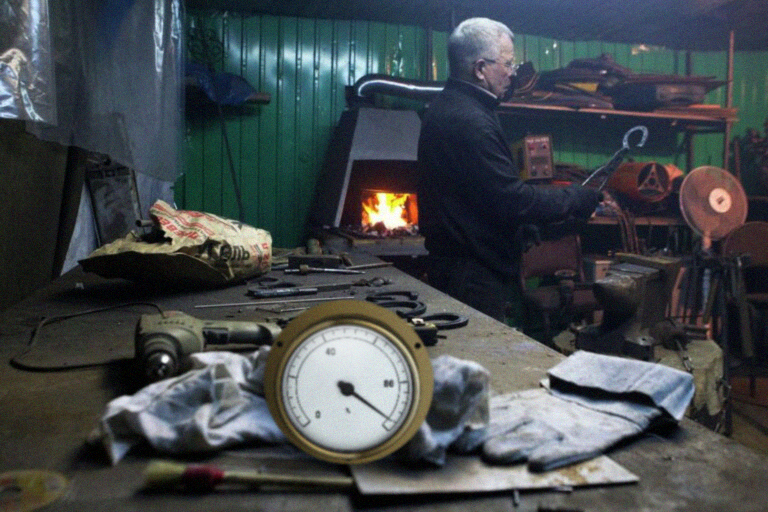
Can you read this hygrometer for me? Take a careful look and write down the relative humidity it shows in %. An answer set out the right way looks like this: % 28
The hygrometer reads % 96
